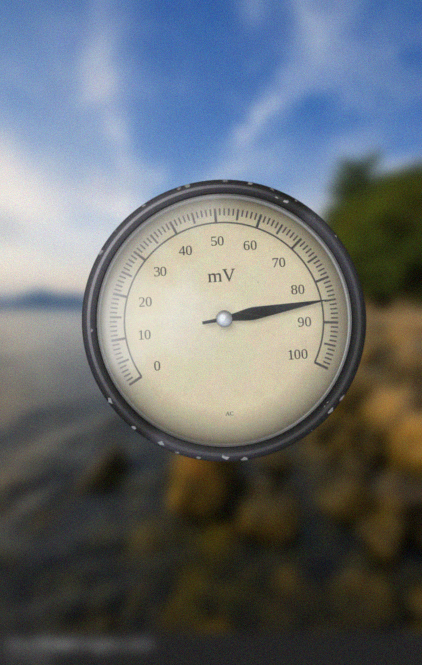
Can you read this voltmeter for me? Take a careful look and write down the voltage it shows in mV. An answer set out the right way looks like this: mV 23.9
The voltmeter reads mV 85
